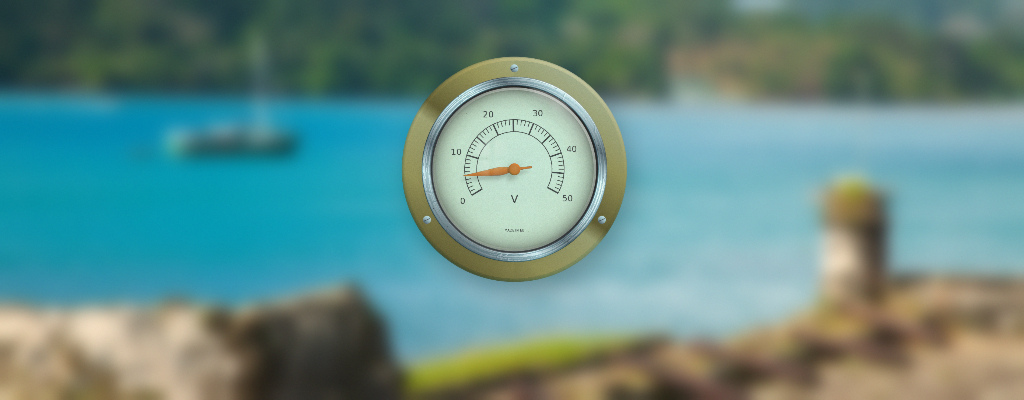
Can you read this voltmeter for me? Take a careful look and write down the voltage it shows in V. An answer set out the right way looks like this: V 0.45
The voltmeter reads V 5
